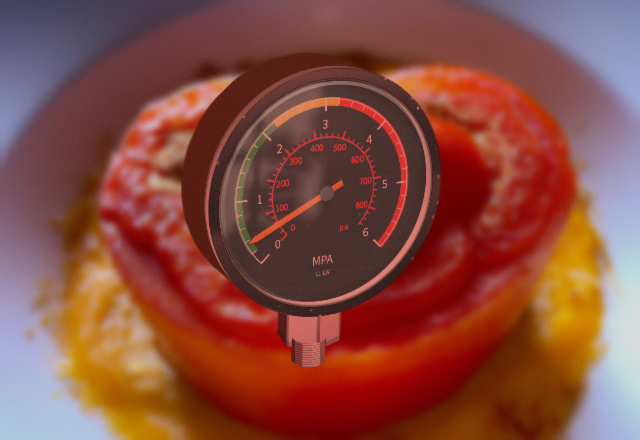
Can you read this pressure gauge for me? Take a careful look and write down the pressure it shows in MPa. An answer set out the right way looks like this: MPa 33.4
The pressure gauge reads MPa 0.4
